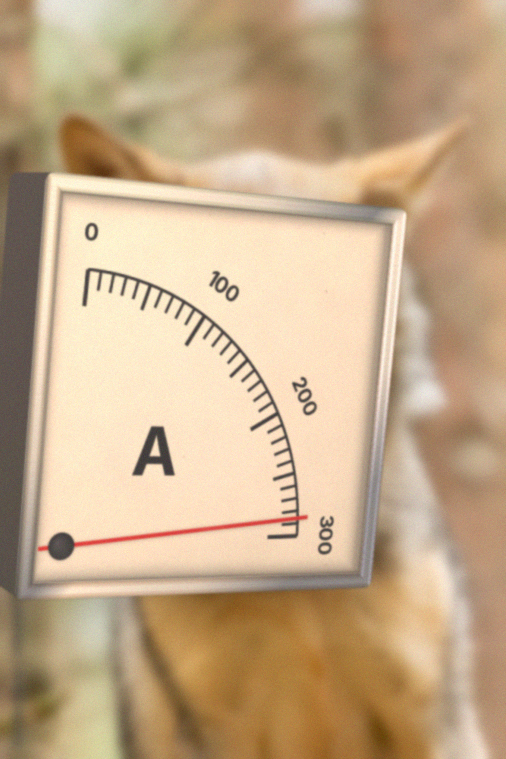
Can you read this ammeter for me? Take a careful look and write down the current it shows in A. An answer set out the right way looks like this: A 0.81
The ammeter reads A 285
